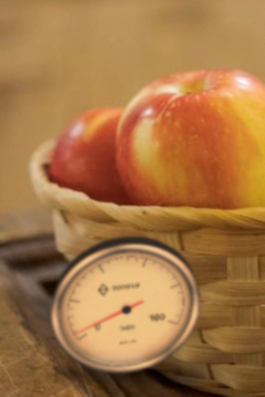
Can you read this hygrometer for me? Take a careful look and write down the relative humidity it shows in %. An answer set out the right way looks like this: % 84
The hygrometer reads % 4
